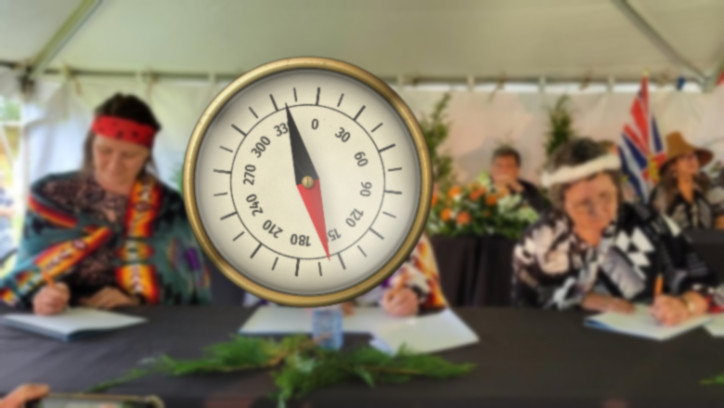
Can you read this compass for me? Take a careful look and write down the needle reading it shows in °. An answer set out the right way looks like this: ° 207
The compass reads ° 157.5
